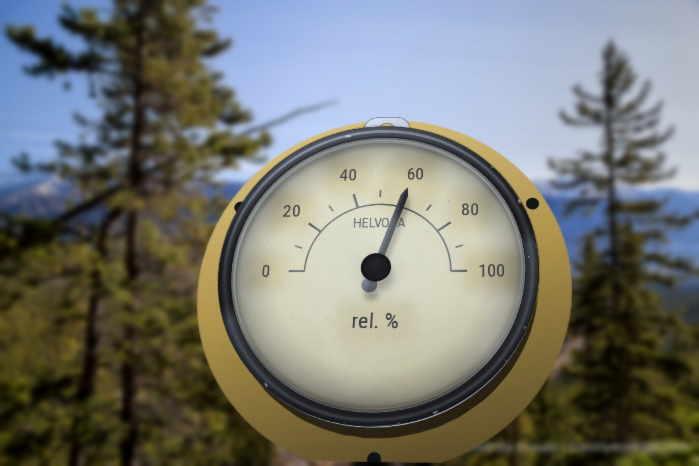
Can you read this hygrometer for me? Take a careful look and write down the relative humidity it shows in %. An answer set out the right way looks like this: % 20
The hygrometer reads % 60
